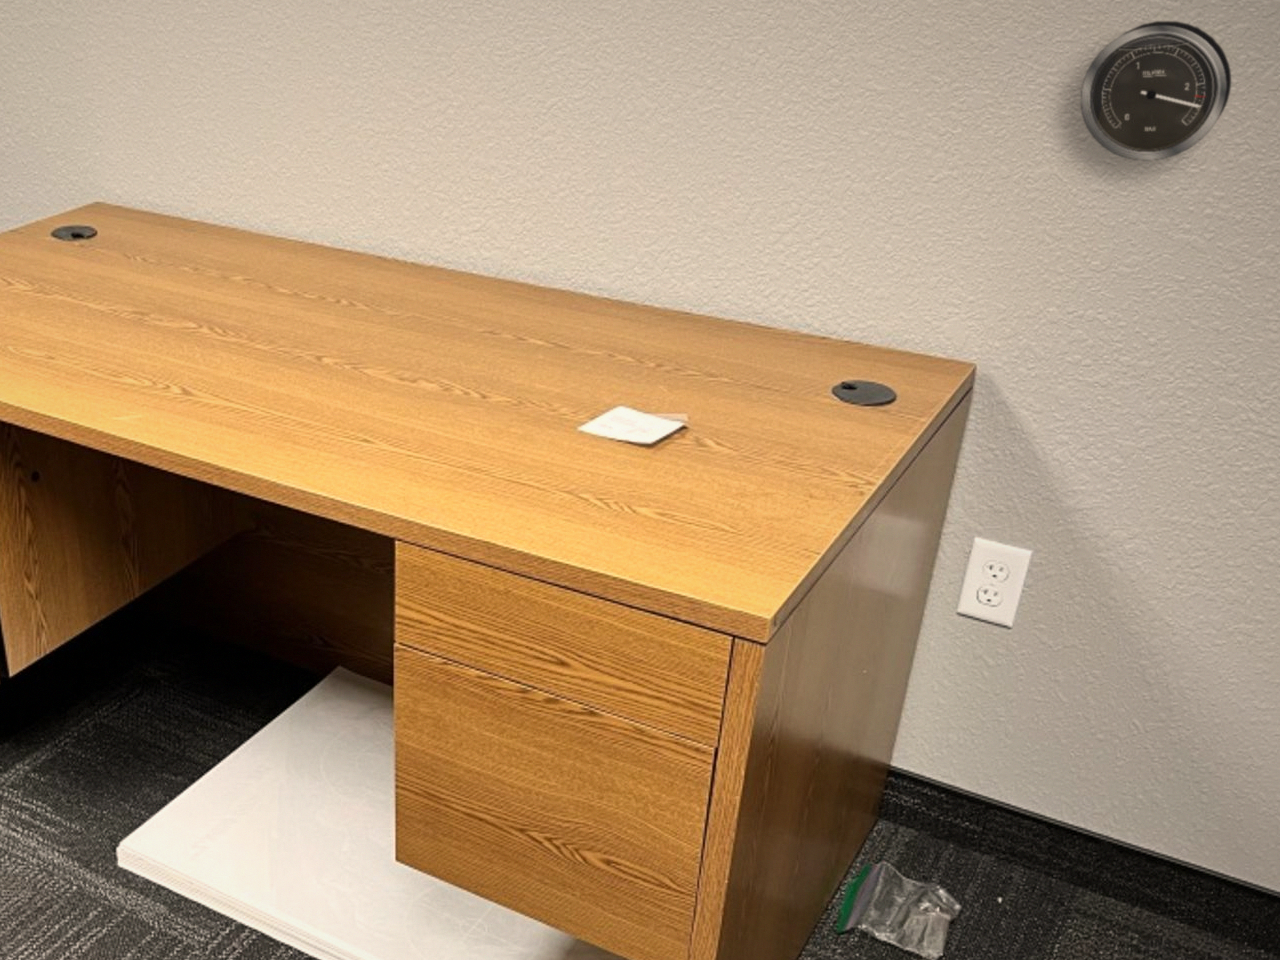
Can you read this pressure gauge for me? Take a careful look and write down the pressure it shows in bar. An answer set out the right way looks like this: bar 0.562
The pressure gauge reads bar 2.25
